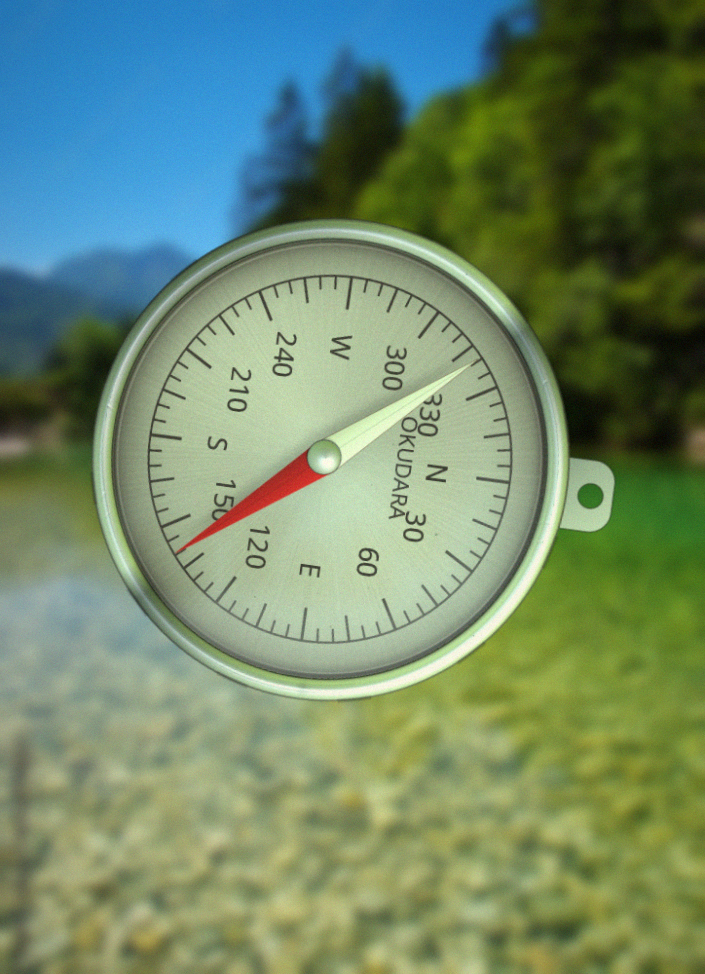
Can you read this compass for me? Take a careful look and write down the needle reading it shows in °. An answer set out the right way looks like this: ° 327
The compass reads ° 140
